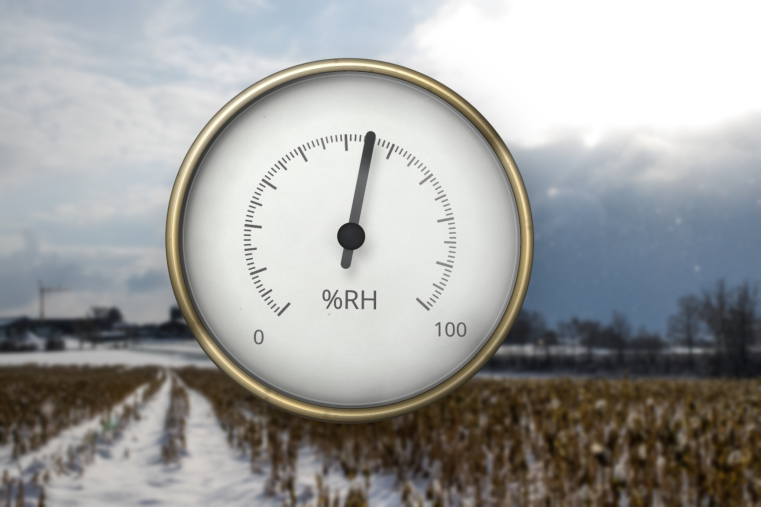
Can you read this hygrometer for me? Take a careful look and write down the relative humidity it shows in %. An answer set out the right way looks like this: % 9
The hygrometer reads % 55
